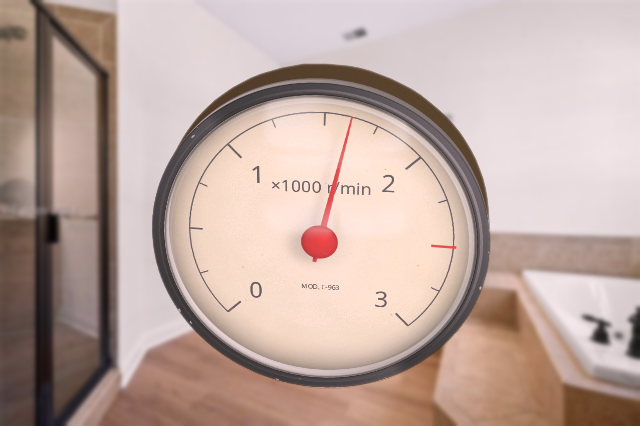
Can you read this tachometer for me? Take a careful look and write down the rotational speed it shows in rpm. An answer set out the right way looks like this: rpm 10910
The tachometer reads rpm 1625
